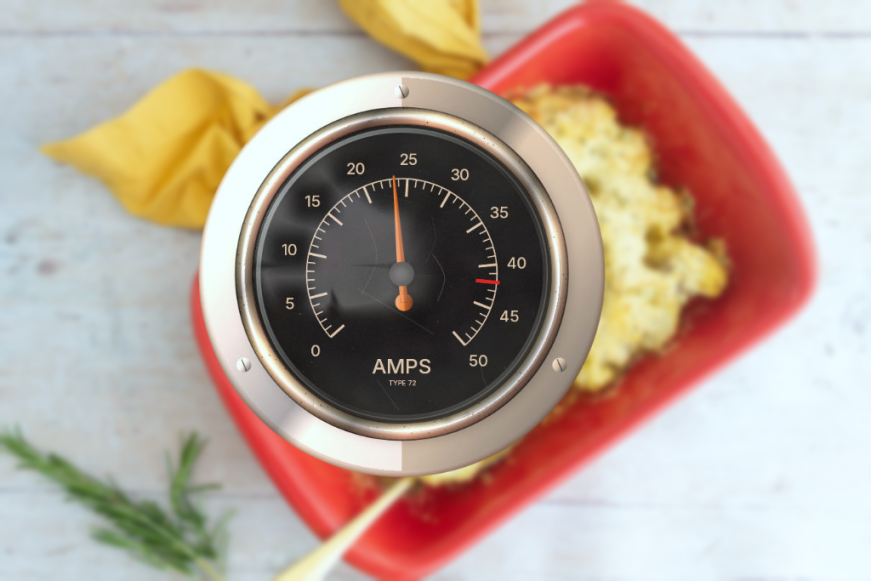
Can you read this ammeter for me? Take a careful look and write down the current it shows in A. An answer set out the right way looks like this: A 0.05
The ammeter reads A 23.5
